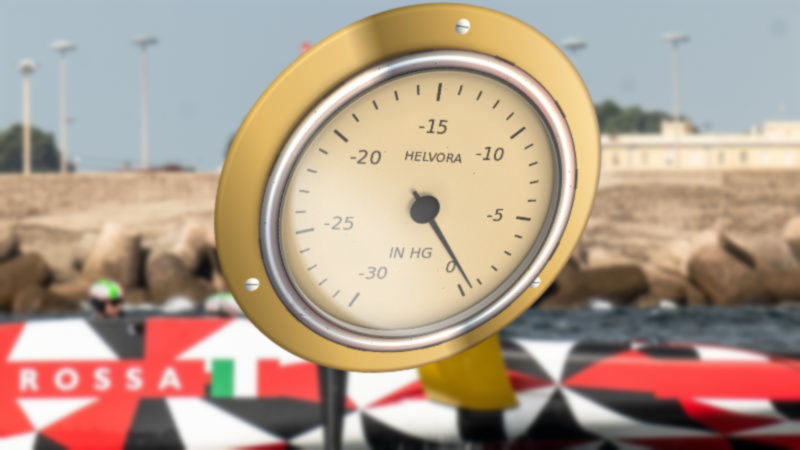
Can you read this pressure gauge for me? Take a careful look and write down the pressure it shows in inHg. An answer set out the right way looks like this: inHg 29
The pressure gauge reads inHg -0.5
